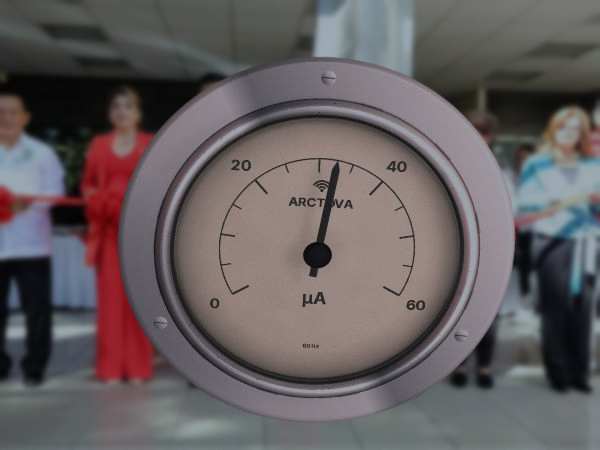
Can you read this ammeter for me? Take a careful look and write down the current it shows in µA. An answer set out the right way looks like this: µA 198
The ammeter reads µA 32.5
